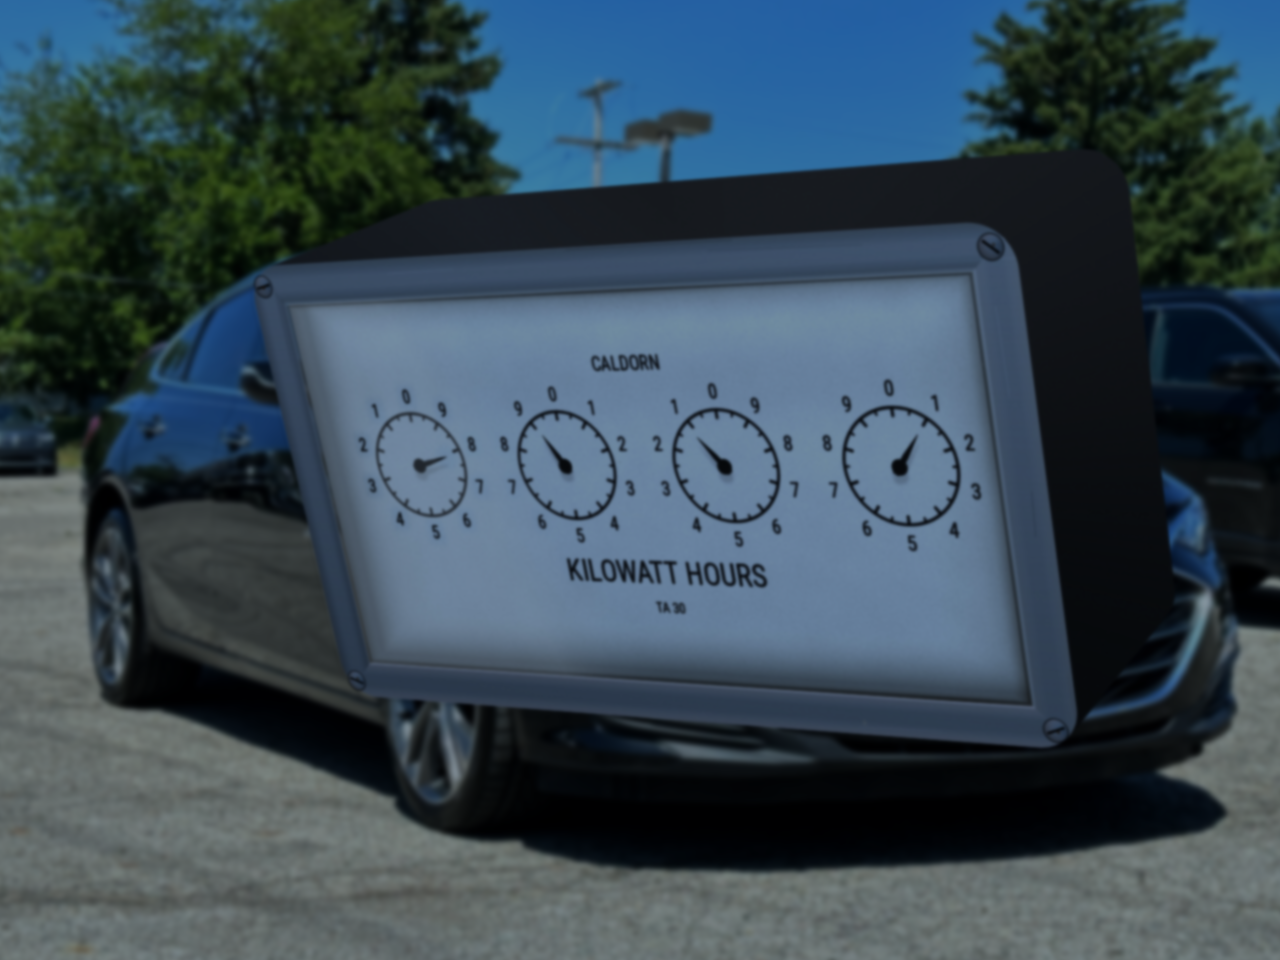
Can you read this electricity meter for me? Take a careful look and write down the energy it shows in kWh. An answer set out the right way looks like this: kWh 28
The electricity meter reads kWh 7911
